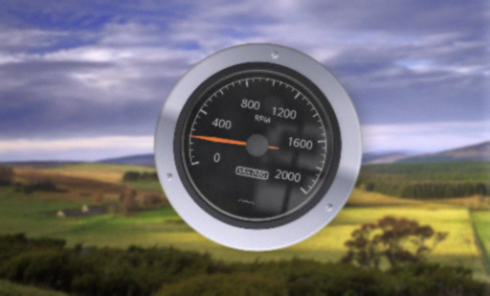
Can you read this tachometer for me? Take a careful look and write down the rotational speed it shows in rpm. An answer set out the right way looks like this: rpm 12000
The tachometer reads rpm 200
